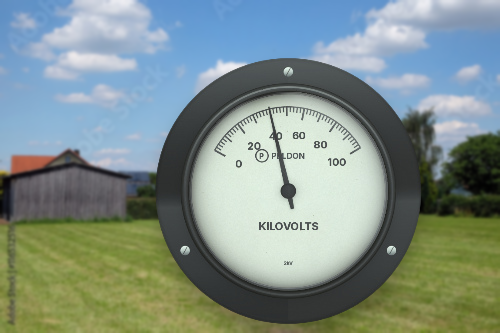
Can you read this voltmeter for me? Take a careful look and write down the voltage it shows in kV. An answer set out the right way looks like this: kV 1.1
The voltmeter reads kV 40
